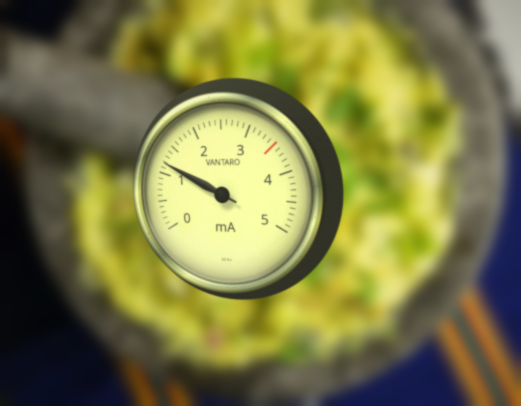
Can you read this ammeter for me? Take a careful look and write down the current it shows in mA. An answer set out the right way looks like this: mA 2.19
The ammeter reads mA 1.2
